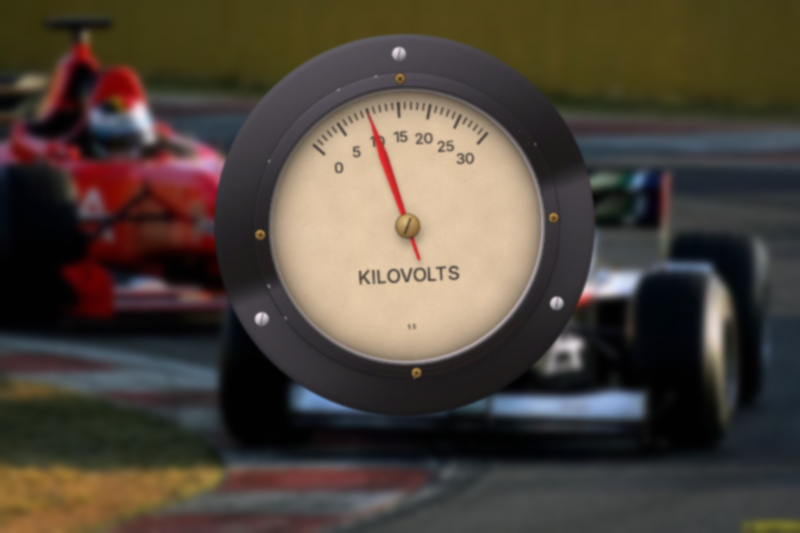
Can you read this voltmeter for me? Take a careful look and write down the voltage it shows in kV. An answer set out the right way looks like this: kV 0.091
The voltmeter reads kV 10
